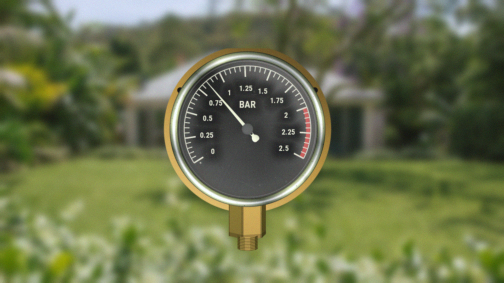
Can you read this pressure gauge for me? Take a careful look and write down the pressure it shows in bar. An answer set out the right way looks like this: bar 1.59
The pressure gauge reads bar 0.85
